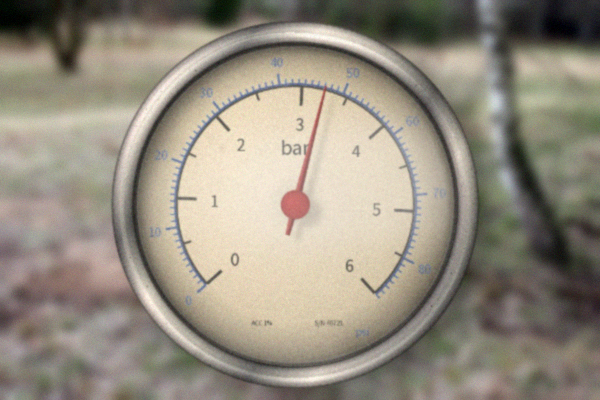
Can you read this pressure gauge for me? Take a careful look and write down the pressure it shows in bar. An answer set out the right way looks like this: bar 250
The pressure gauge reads bar 3.25
